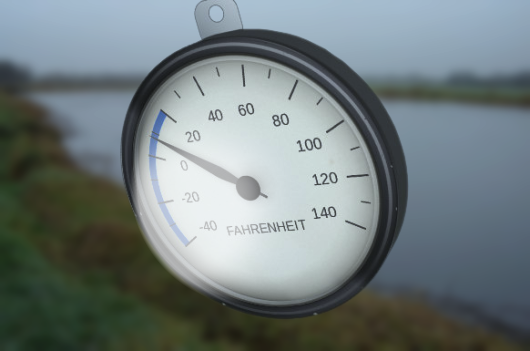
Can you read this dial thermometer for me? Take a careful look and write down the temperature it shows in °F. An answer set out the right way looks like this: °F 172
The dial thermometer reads °F 10
